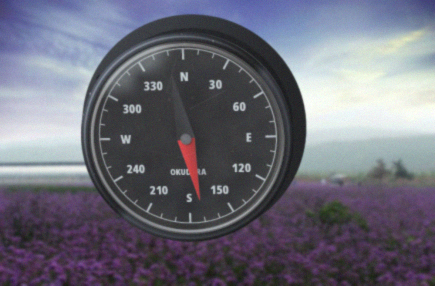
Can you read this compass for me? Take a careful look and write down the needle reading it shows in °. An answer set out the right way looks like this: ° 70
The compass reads ° 170
